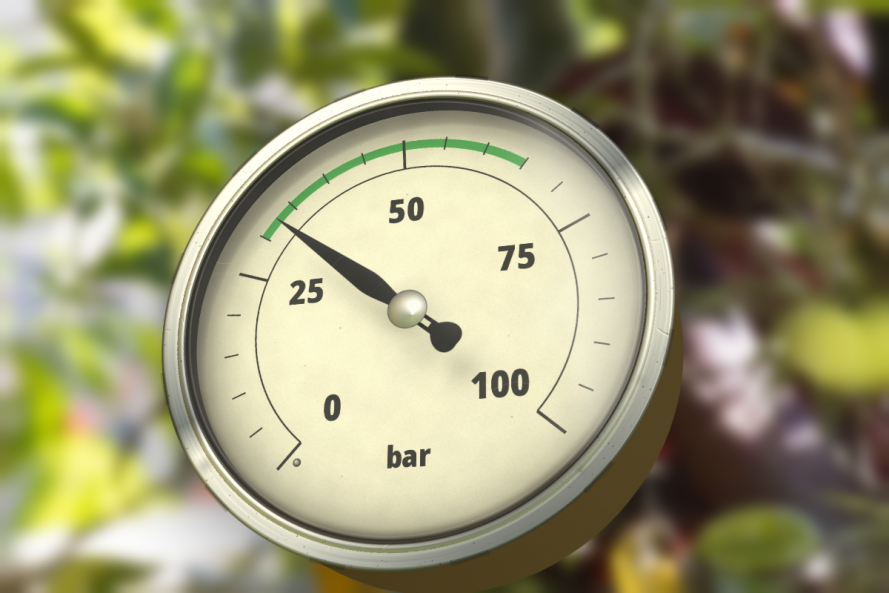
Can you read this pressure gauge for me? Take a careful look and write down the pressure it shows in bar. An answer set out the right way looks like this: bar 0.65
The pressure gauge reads bar 32.5
